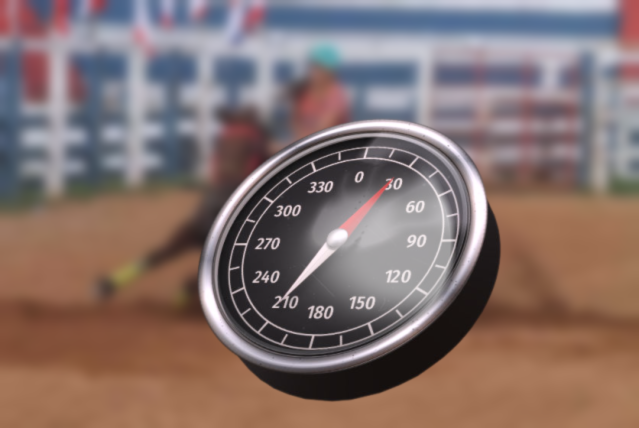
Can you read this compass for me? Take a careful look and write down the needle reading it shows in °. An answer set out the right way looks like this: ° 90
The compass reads ° 30
